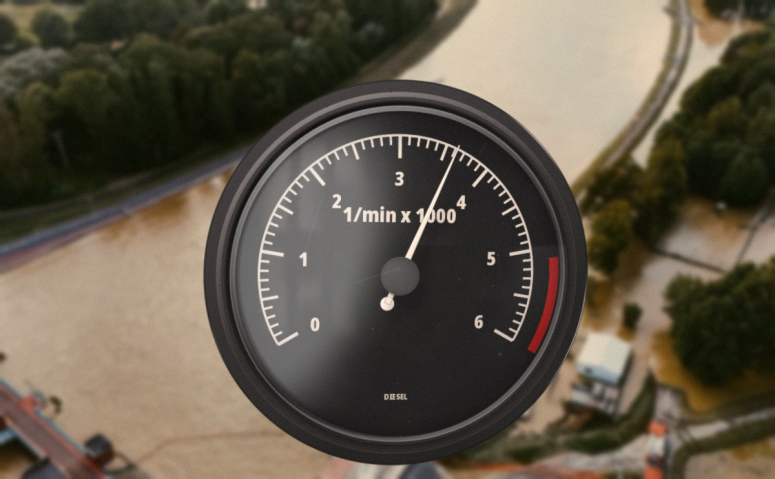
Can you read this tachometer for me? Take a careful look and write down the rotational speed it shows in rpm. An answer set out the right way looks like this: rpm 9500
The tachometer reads rpm 3600
